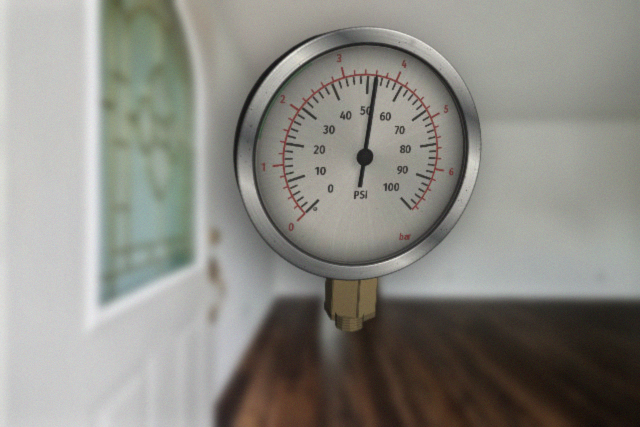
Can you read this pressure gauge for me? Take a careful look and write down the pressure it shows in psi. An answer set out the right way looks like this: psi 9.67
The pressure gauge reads psi 52
